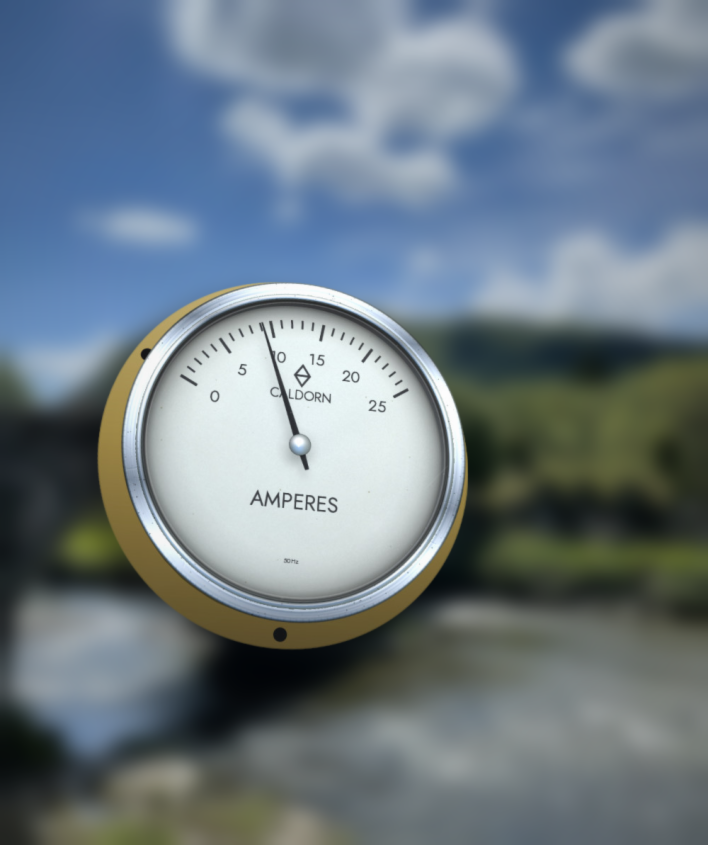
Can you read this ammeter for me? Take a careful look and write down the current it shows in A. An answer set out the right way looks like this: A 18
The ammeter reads A 9
